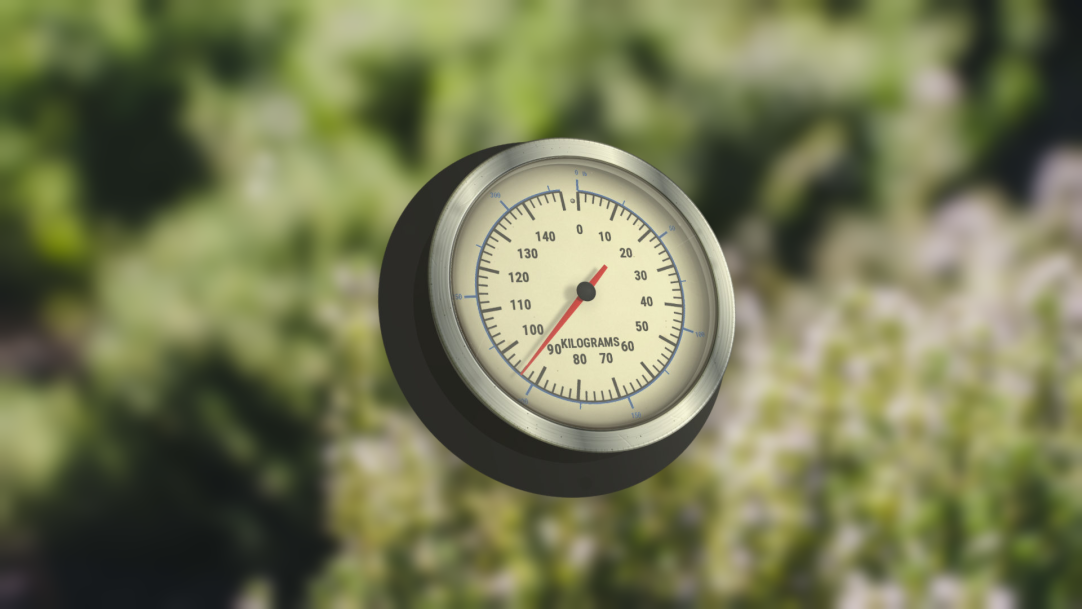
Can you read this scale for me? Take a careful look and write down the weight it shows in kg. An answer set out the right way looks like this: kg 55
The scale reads kg 94
